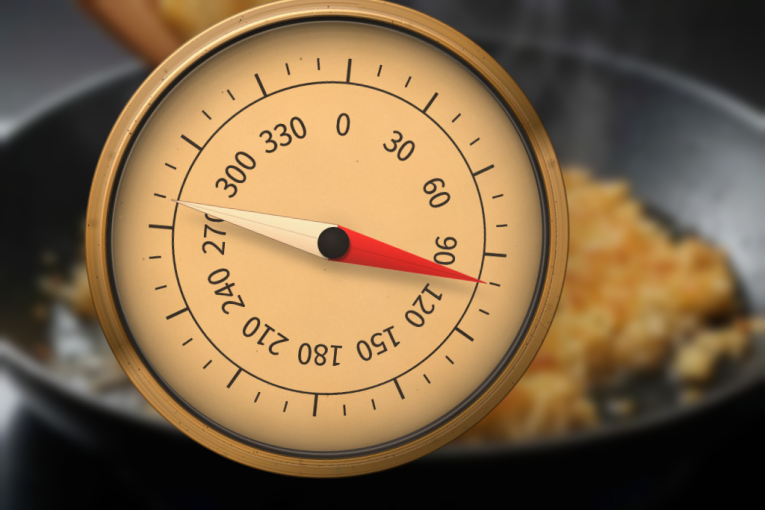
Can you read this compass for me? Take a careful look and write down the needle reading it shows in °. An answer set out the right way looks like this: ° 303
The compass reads ° 100
